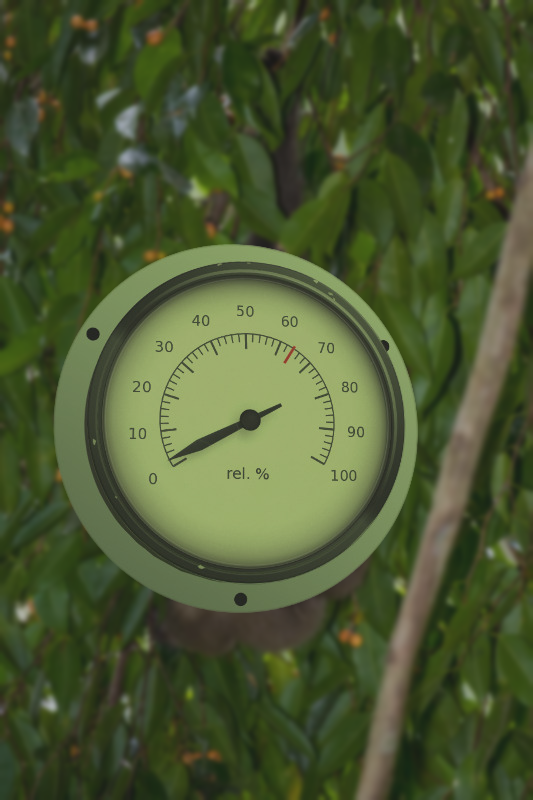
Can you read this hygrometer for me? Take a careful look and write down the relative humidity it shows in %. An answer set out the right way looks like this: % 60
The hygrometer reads % 2
